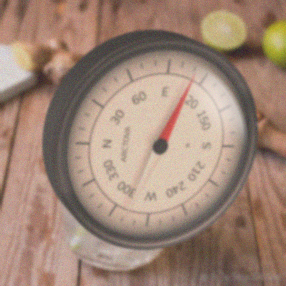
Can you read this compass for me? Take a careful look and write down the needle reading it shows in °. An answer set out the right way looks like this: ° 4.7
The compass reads ° 110
